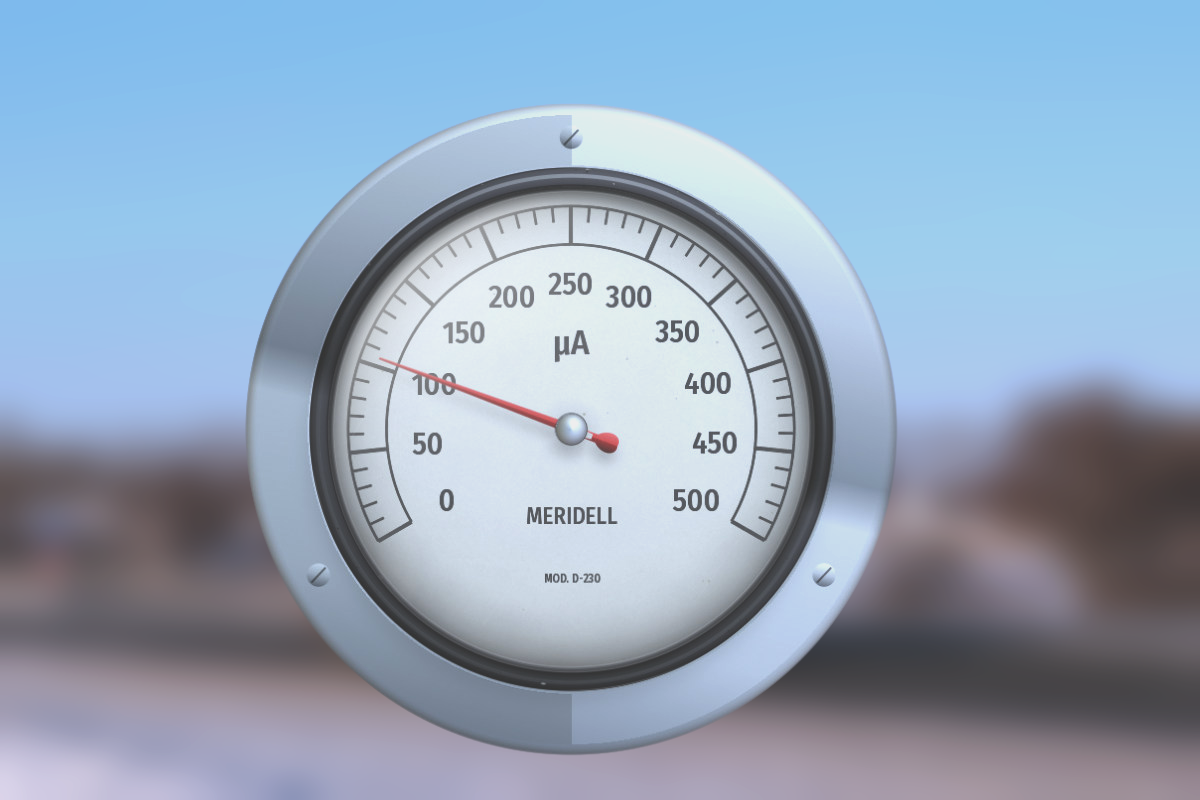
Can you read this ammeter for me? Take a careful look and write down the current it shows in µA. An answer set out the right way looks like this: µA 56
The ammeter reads µA 105
